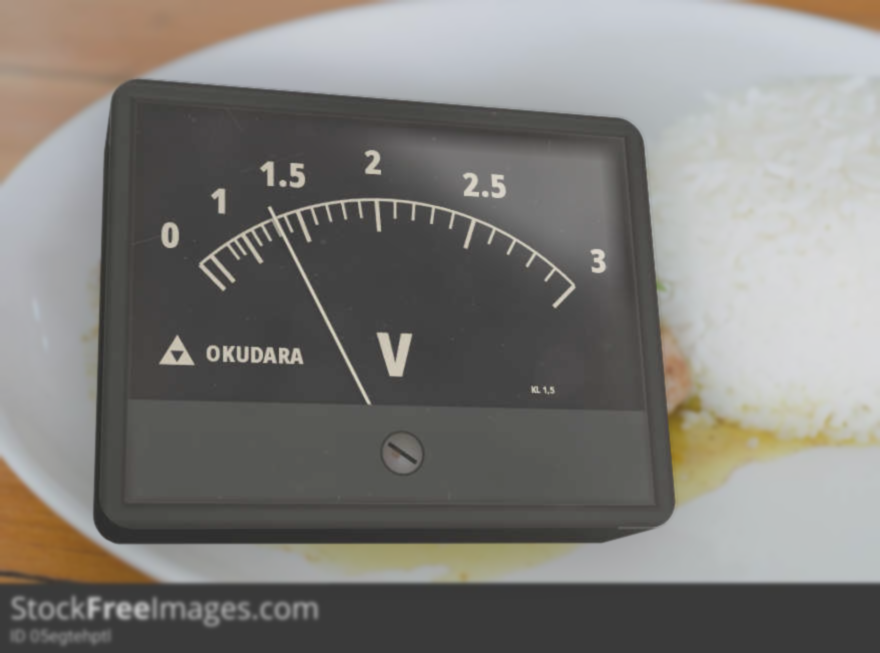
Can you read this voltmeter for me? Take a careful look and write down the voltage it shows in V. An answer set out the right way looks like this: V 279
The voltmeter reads V 1.3
